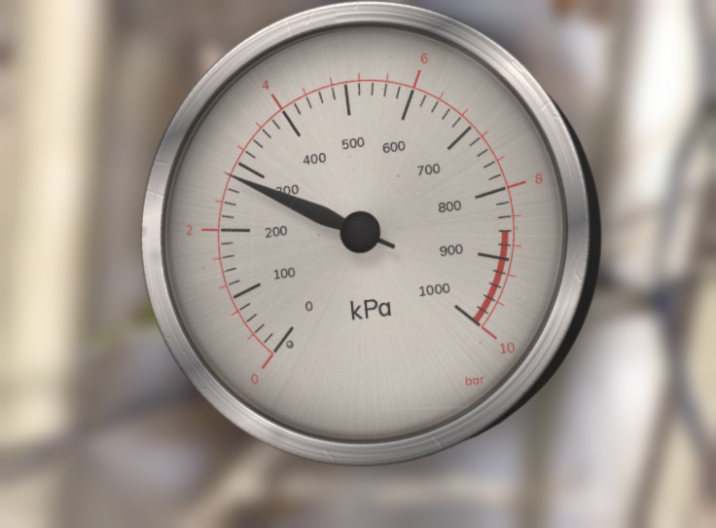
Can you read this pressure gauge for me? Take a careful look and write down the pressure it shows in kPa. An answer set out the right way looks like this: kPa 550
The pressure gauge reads kPa 280
